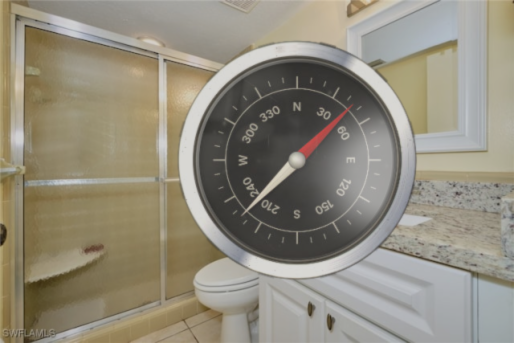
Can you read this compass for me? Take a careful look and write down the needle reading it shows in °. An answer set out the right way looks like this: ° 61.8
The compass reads ° 45
